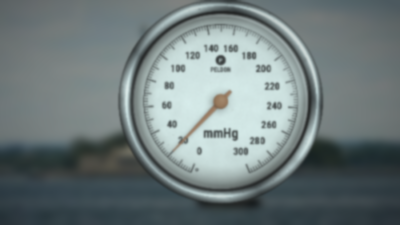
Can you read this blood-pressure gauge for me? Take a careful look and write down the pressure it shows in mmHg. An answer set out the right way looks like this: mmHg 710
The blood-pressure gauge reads mmHg 20
